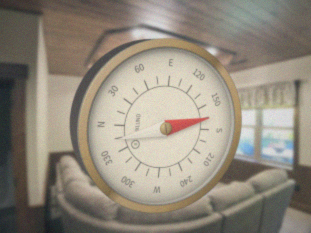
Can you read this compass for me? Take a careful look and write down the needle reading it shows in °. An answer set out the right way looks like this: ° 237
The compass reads ° 165
